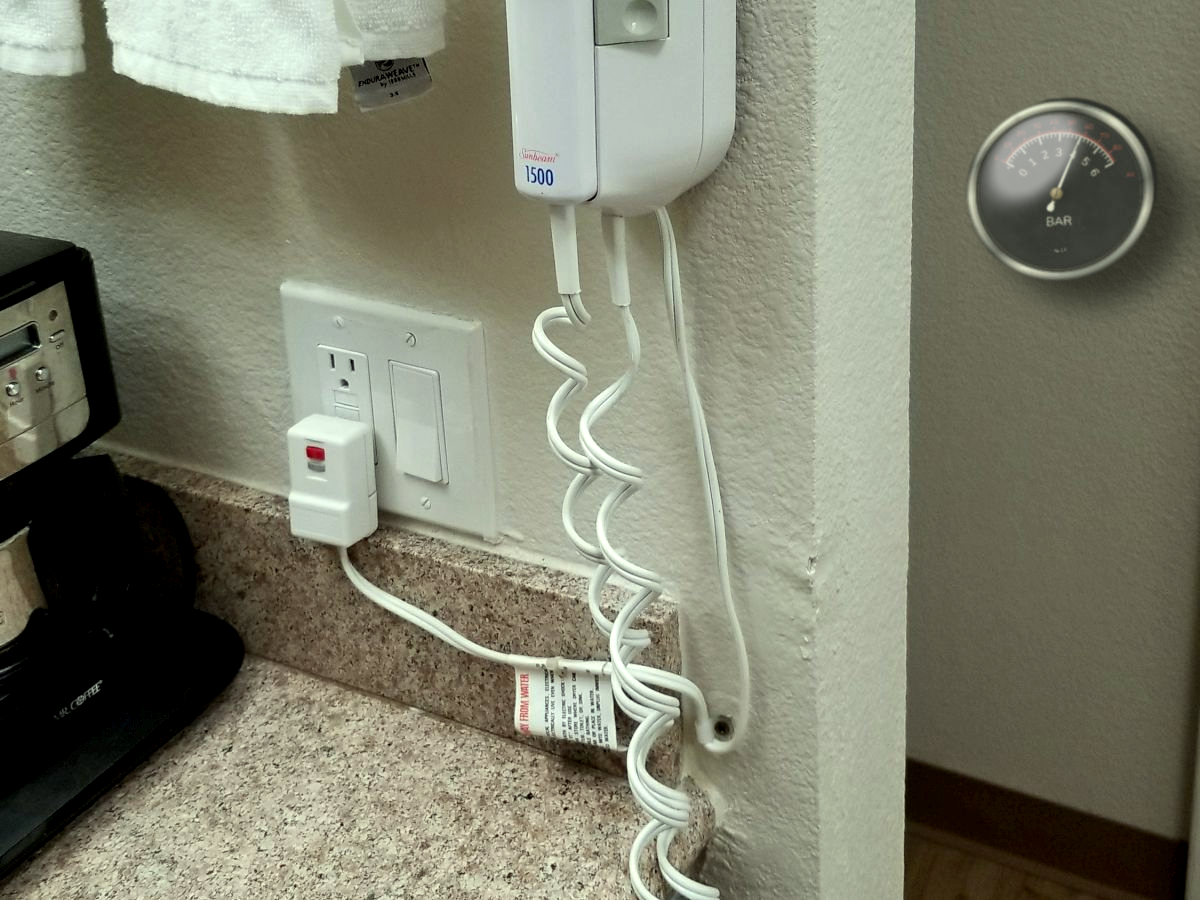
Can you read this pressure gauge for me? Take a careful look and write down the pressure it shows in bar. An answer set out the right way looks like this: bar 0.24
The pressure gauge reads bar 4
